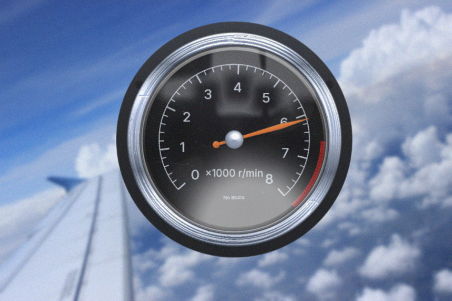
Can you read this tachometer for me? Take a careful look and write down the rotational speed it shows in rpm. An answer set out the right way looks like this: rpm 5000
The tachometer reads rpm 6100
